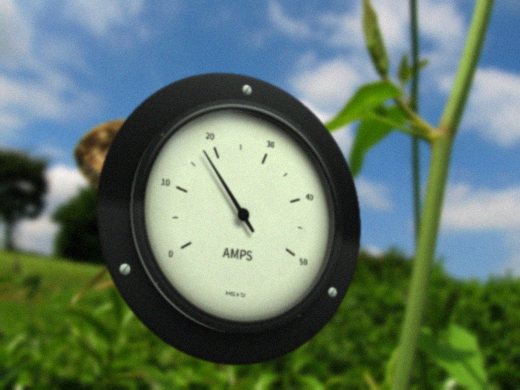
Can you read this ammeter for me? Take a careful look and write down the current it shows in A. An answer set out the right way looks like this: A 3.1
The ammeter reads A 17.5
